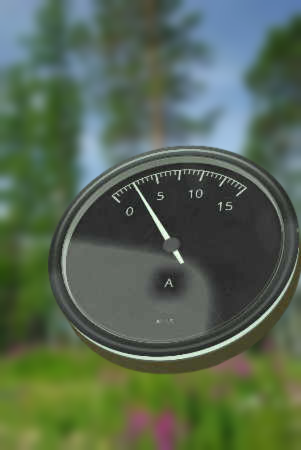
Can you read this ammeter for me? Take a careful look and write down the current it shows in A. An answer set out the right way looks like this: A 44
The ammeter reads A 2.5
